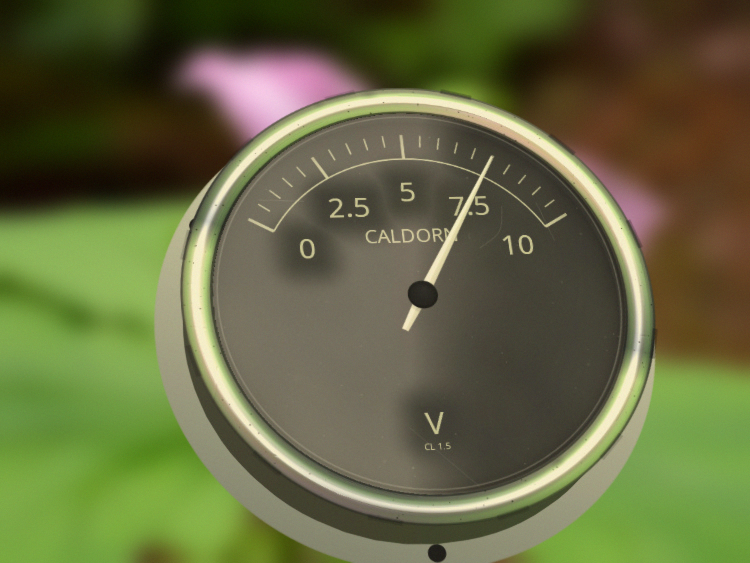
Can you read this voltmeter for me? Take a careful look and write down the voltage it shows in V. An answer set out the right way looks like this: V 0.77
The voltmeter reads V 7.5
